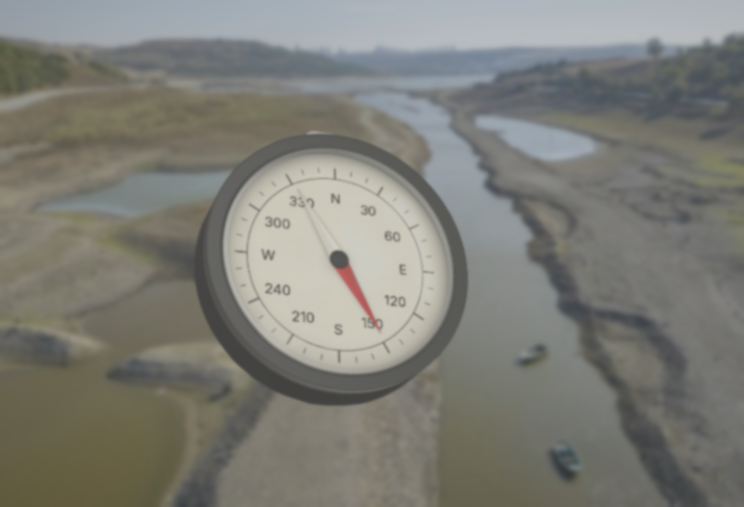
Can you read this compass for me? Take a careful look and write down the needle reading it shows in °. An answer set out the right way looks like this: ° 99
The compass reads ° 150
